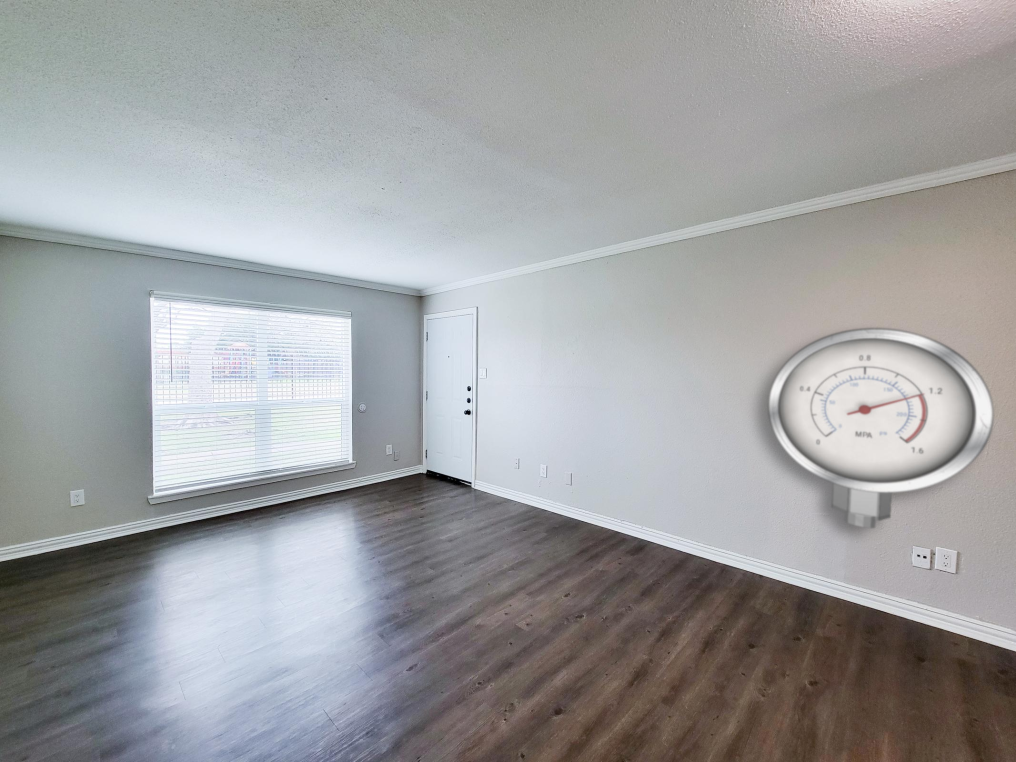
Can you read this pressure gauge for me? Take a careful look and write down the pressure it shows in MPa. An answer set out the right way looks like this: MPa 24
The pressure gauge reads MPa 1.2
